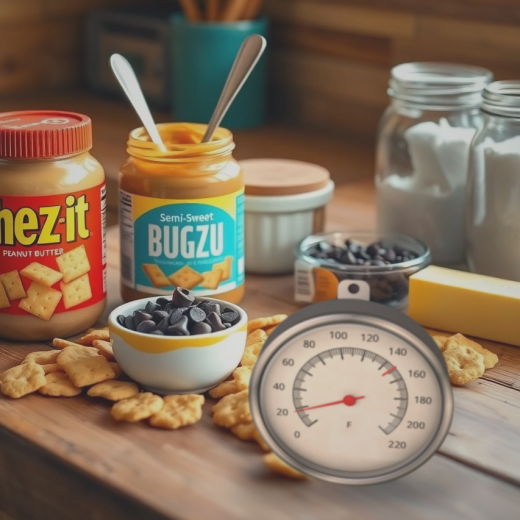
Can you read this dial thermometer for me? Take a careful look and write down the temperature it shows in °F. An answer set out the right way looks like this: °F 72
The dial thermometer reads °F 20
